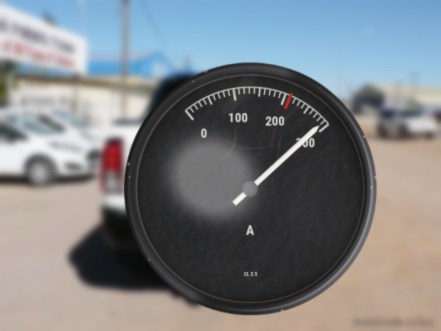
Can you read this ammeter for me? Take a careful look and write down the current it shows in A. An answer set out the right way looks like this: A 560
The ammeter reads A 290
